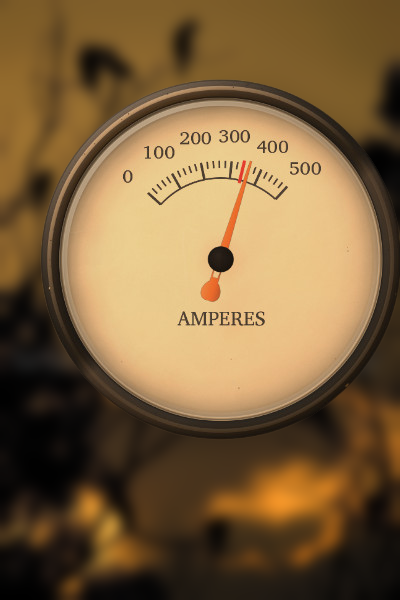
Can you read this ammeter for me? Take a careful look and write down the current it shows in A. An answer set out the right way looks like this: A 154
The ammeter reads A 360
